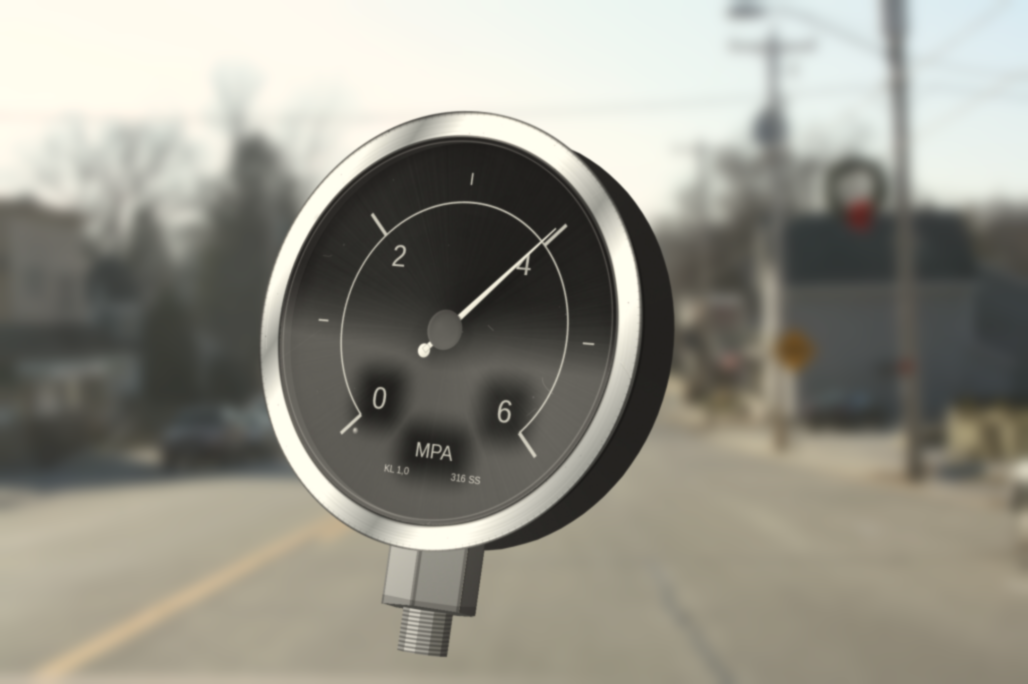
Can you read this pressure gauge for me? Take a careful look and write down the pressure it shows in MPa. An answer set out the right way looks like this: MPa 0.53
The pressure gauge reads MPa 4
